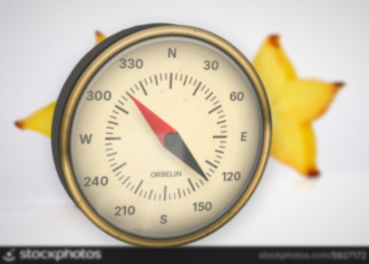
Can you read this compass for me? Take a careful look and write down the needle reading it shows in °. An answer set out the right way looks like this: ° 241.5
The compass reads ° 315
